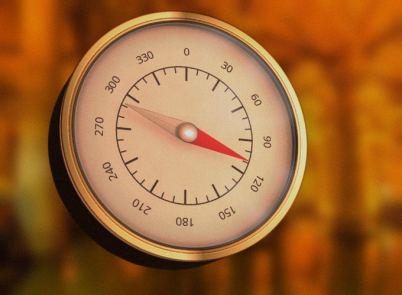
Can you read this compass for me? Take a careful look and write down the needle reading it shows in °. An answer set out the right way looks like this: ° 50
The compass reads ° 110
